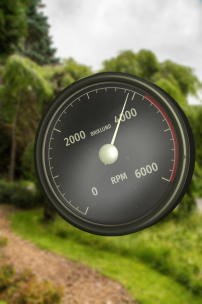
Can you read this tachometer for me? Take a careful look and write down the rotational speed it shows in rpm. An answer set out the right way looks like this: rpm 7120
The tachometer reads rpm 3900
